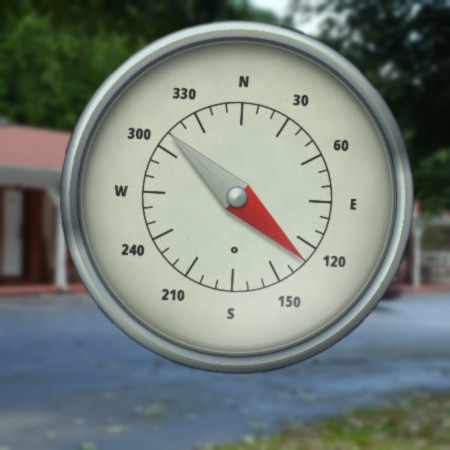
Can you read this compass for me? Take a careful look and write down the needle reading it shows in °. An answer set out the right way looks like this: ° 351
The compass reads ° 130
